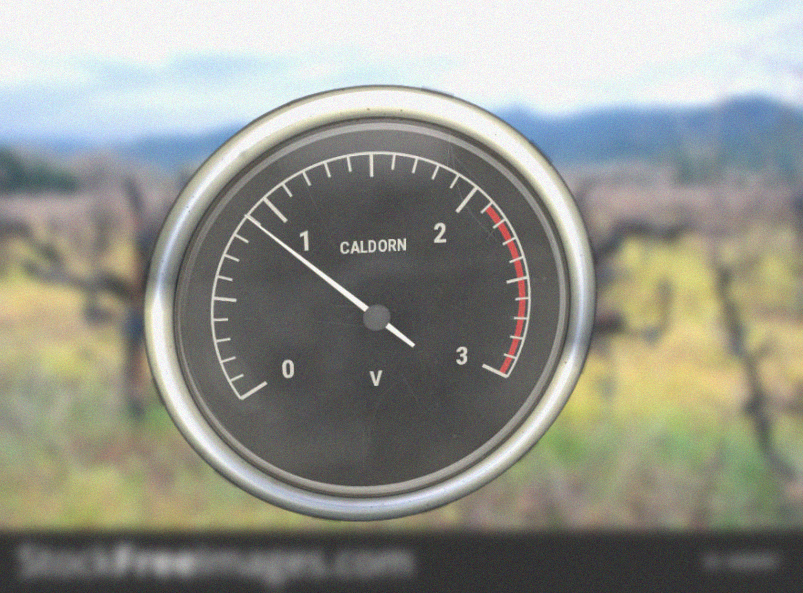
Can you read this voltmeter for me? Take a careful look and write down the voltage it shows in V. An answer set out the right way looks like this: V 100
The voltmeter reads V 0.9
